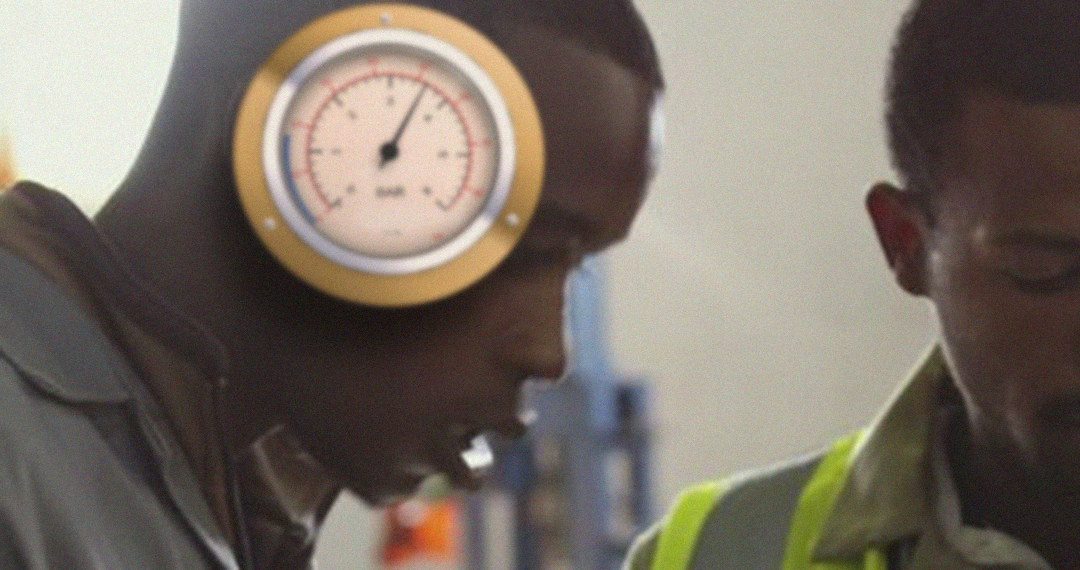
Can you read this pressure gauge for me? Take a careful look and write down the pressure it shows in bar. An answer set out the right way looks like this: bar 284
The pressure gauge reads bar 3.6
